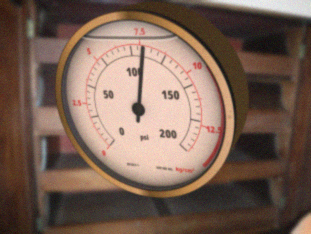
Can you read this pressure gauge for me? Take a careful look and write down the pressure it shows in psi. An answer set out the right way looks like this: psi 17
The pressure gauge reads psi 110
